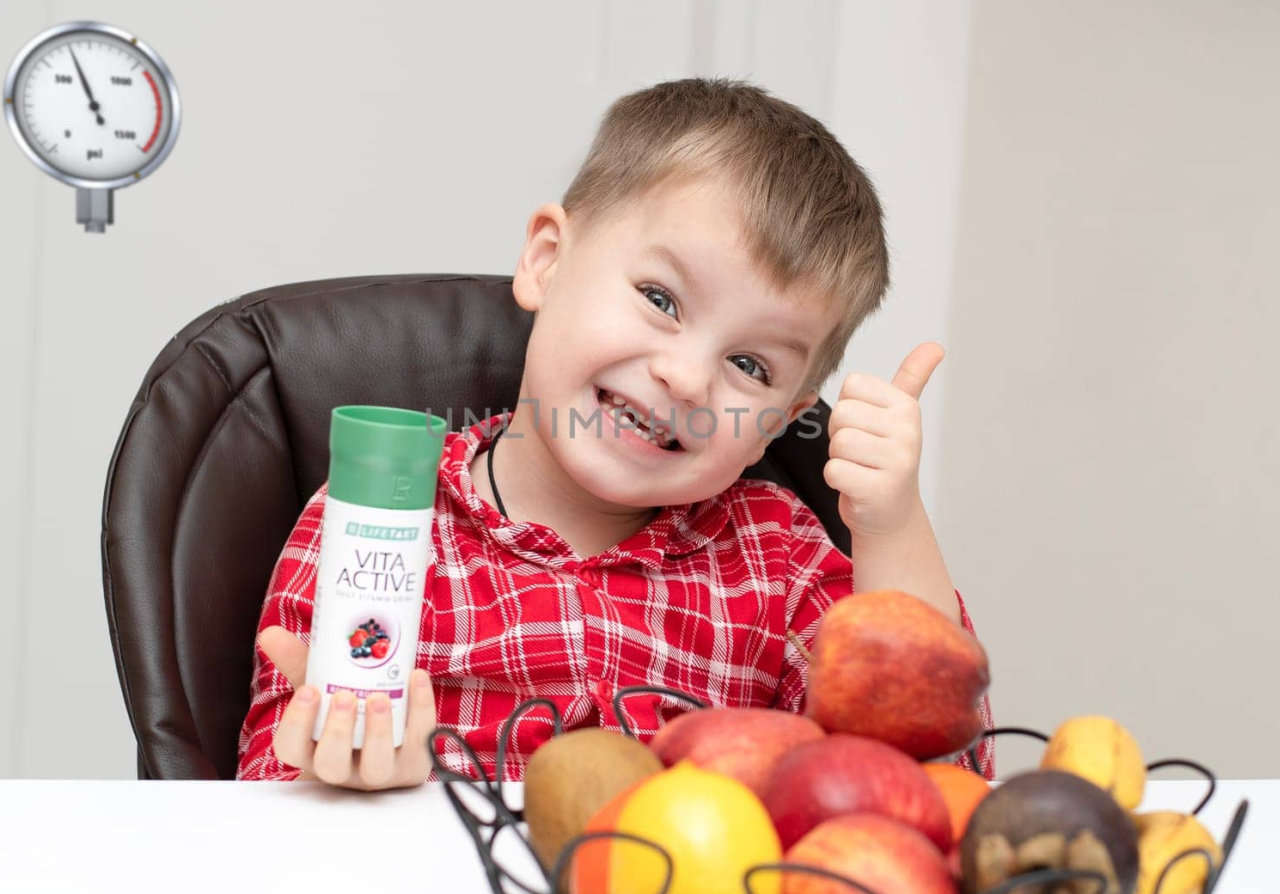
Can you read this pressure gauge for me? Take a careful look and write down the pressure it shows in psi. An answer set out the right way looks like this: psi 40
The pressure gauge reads psi 650
